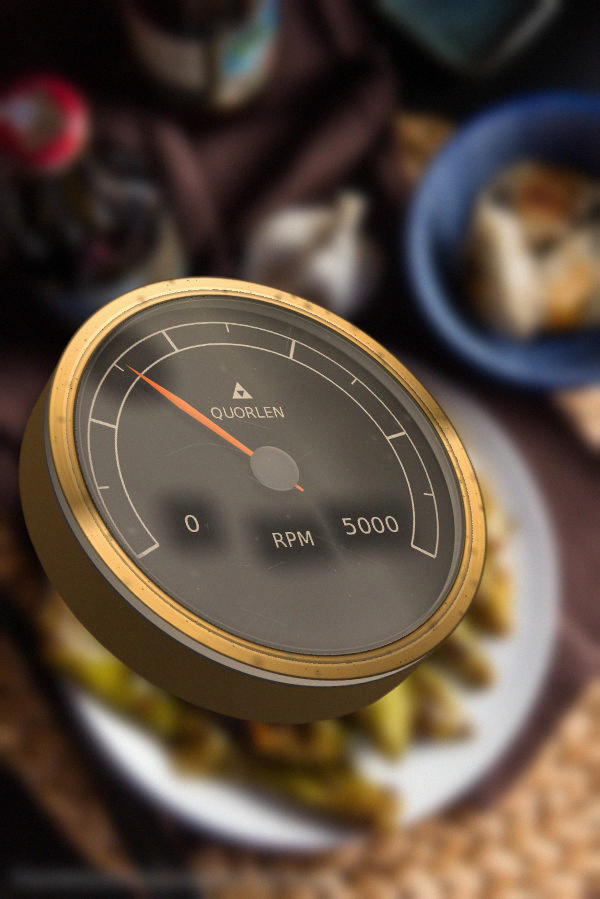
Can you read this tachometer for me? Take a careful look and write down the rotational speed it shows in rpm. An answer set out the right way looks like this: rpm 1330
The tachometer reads rpm 1500
